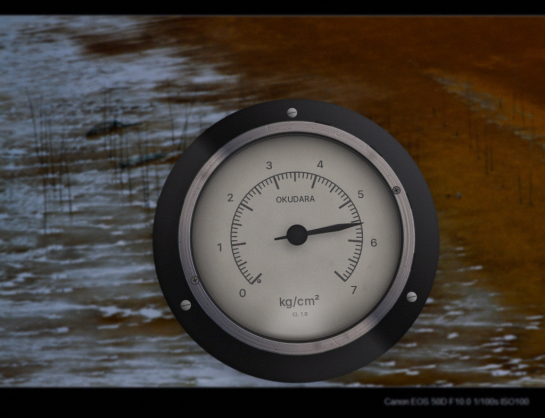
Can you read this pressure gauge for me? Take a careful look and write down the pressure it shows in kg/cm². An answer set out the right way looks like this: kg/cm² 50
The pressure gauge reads kg/cm² 5.6
